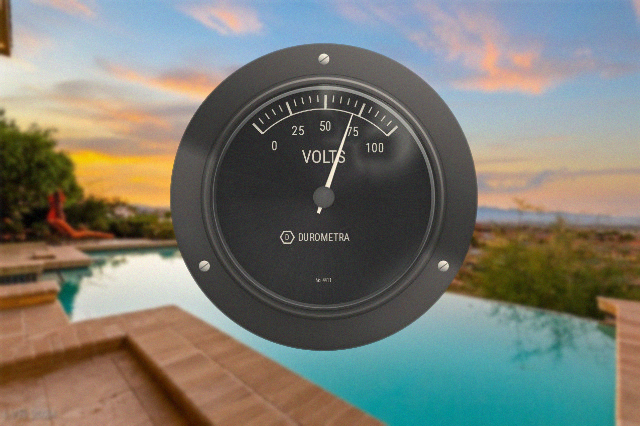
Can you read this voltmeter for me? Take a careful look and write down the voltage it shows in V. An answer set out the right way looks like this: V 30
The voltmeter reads V 70
